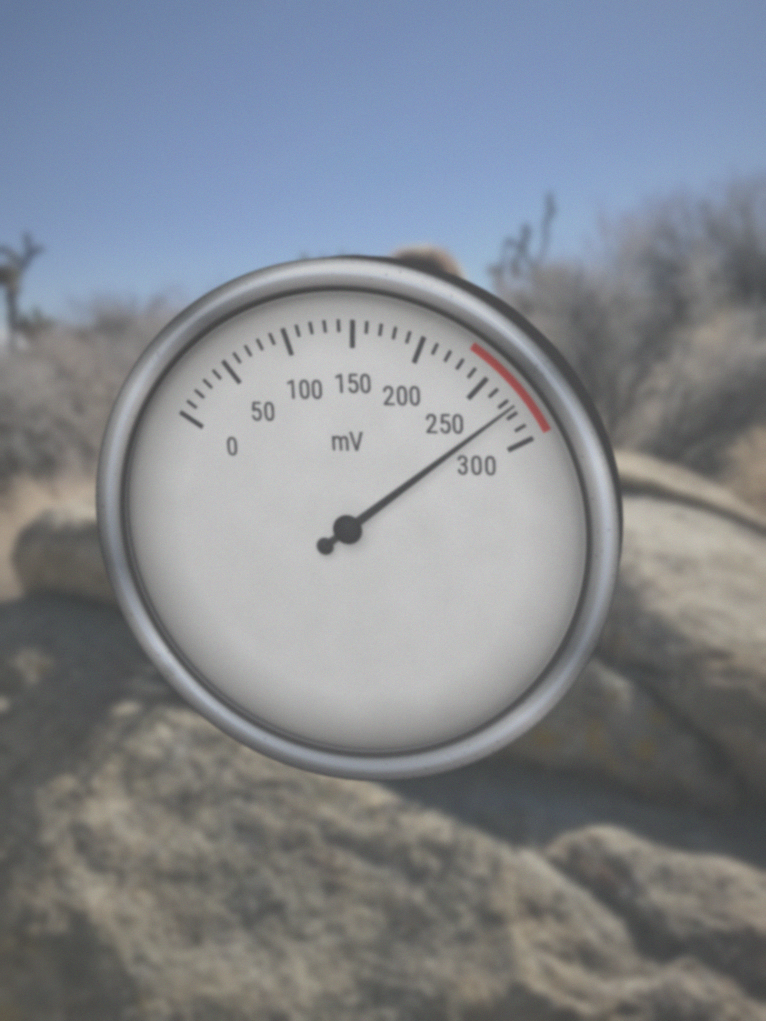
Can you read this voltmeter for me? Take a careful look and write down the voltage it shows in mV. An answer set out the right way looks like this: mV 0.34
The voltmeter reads mV 275
